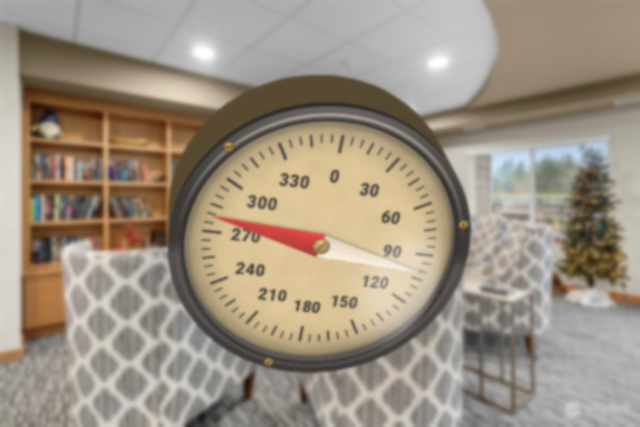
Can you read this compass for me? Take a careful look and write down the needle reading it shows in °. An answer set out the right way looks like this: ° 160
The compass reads ° 280
